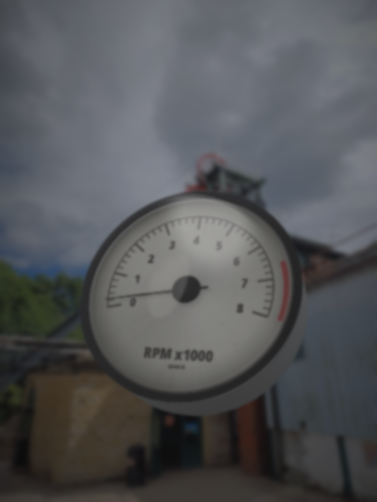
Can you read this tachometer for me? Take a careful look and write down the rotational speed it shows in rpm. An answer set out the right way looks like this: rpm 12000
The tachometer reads rpm 200
